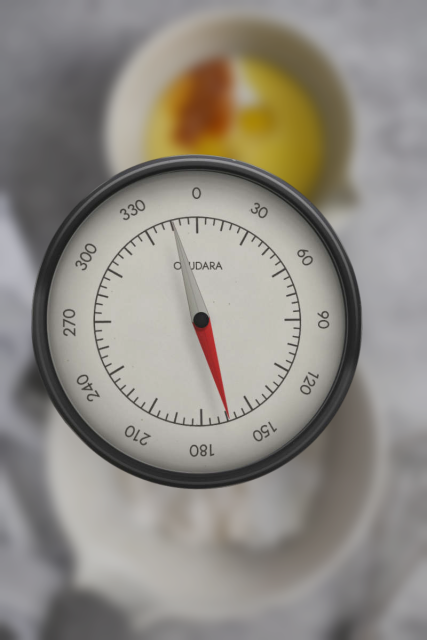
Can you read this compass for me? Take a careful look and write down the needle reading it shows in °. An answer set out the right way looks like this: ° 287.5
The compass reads ° 165
